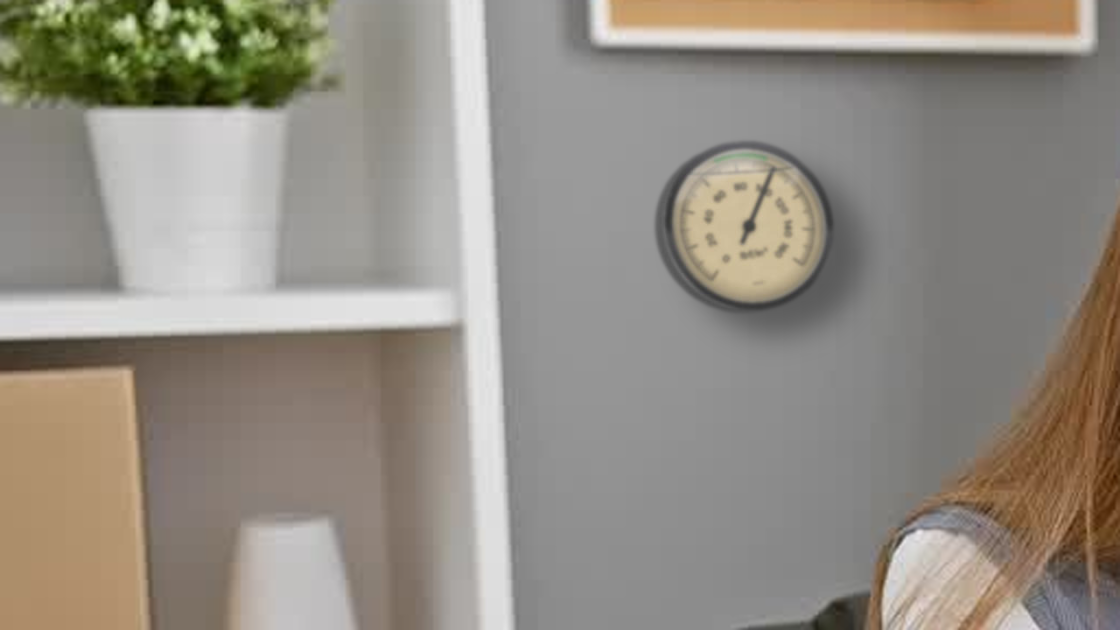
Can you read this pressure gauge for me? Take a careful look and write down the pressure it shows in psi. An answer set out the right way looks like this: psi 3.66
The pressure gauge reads psi 100
